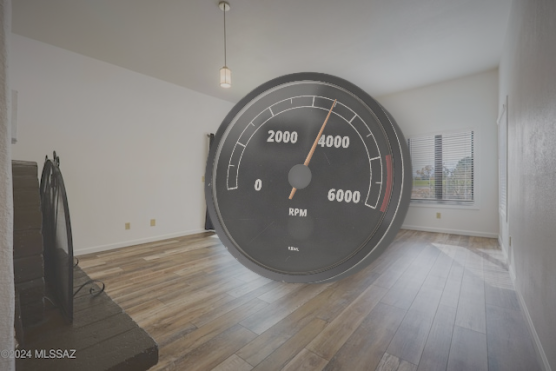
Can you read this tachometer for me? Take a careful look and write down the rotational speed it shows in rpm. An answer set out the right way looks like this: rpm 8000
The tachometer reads rpm 3500
